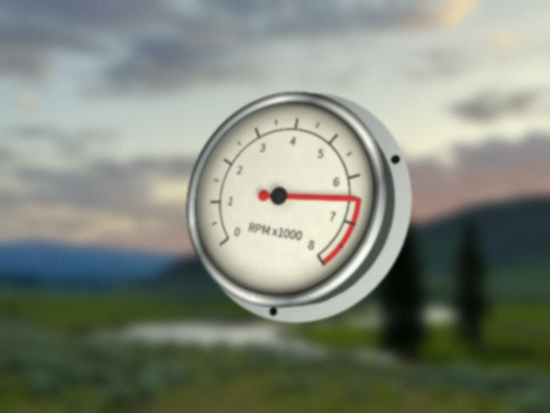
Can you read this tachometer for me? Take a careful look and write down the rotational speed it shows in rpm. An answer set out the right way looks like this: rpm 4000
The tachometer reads rpm 6500
